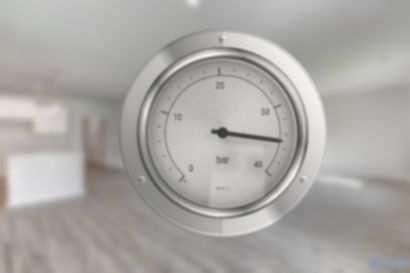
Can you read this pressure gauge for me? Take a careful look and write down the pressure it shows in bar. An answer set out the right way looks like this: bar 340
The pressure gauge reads bar 35
